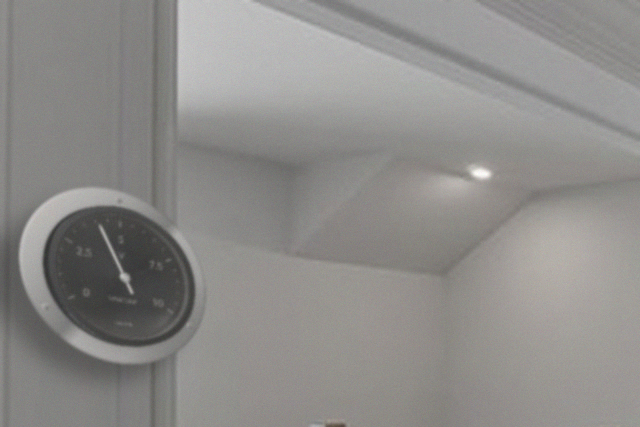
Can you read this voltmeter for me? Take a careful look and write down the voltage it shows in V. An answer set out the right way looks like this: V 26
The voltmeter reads V 4
